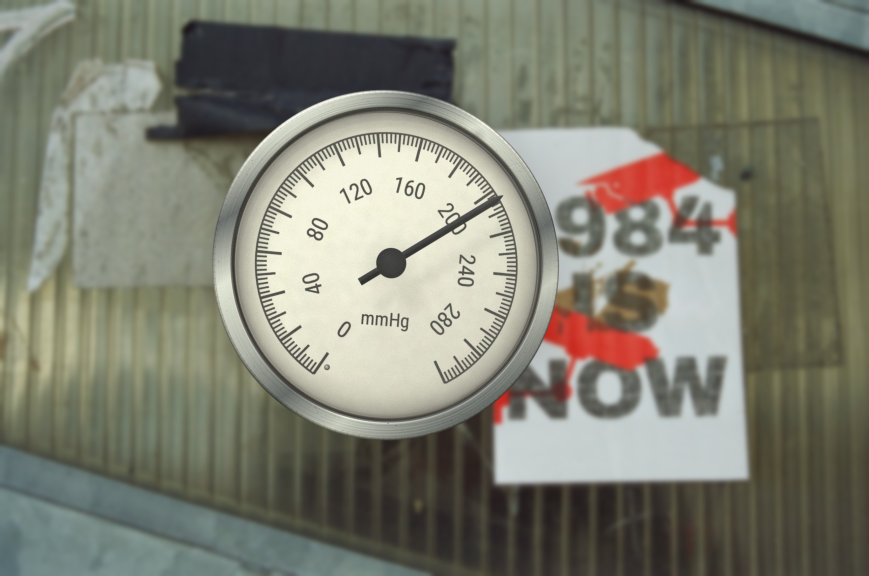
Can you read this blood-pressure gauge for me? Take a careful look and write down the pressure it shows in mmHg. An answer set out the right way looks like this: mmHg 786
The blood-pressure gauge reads mmHg 204
